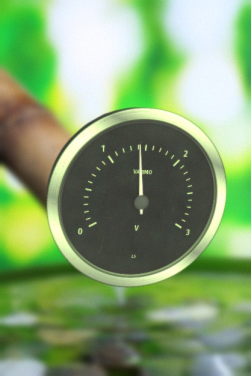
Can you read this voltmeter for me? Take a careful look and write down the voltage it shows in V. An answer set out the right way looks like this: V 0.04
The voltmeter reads V 1.4
